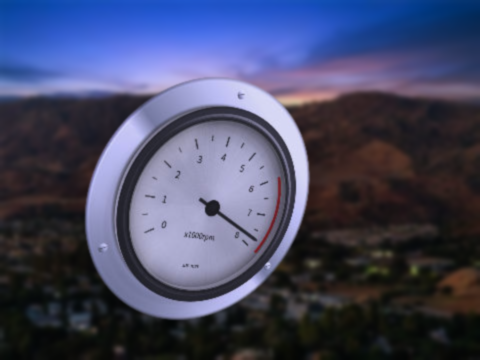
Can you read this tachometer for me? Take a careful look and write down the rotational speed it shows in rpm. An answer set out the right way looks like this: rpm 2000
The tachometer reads rpm 7750
